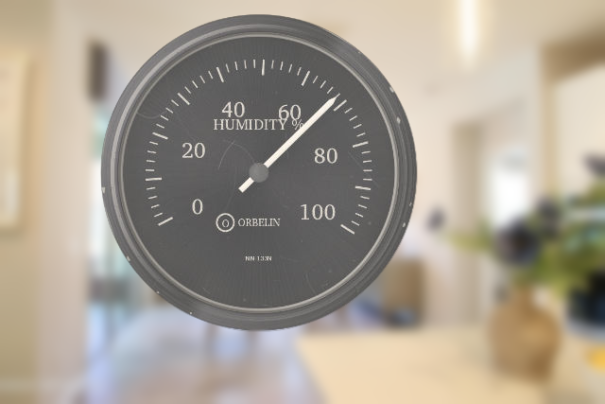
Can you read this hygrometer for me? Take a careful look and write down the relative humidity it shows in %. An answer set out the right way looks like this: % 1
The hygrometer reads % 68
